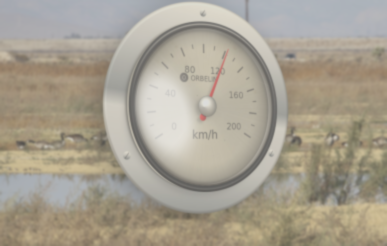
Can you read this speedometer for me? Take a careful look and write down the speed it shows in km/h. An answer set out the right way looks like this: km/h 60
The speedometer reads km/h 120
